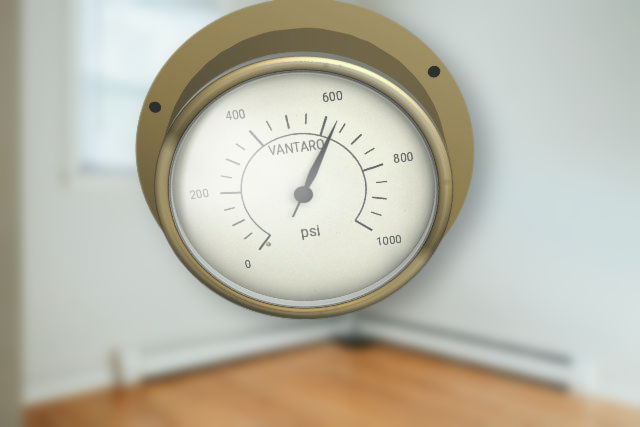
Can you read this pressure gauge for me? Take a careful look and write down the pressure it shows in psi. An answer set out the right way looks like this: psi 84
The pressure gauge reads psi 625
